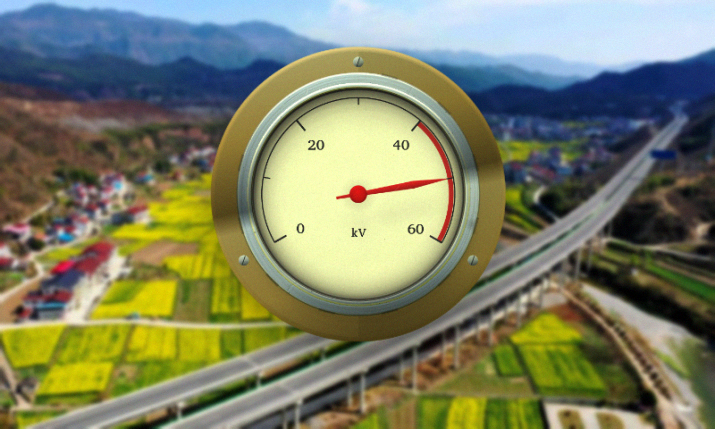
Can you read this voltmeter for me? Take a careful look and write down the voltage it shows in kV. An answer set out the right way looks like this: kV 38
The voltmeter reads kV 50
